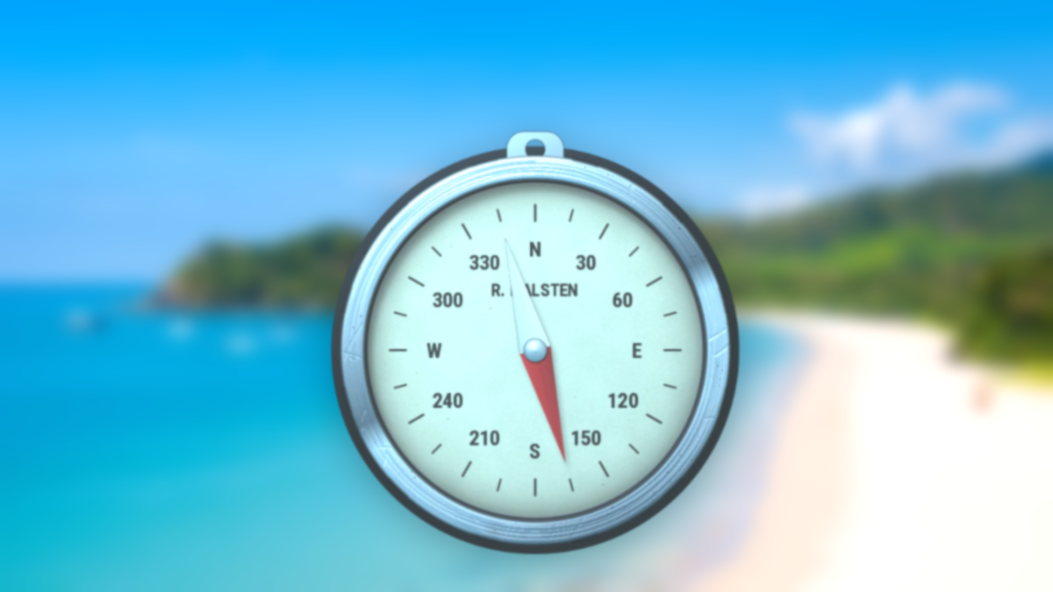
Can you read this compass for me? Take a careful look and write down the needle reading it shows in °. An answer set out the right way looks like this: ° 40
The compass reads ° 165
